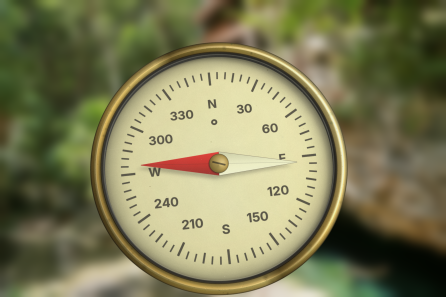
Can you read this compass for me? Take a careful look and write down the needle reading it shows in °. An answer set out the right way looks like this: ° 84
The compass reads ° 275
